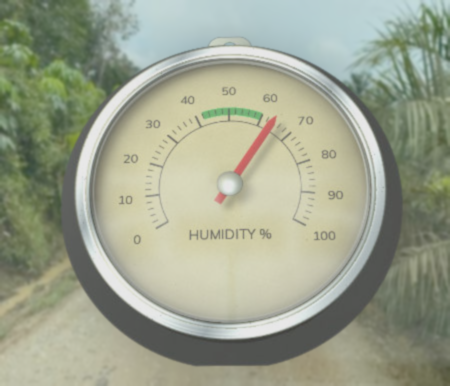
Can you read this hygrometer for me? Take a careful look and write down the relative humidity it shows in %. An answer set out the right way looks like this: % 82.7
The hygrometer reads % 64
